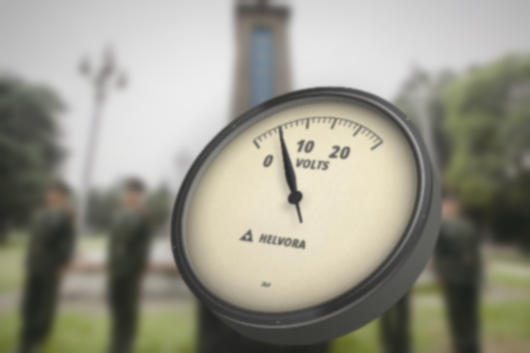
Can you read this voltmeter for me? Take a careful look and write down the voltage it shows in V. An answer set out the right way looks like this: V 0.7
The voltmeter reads V 5
